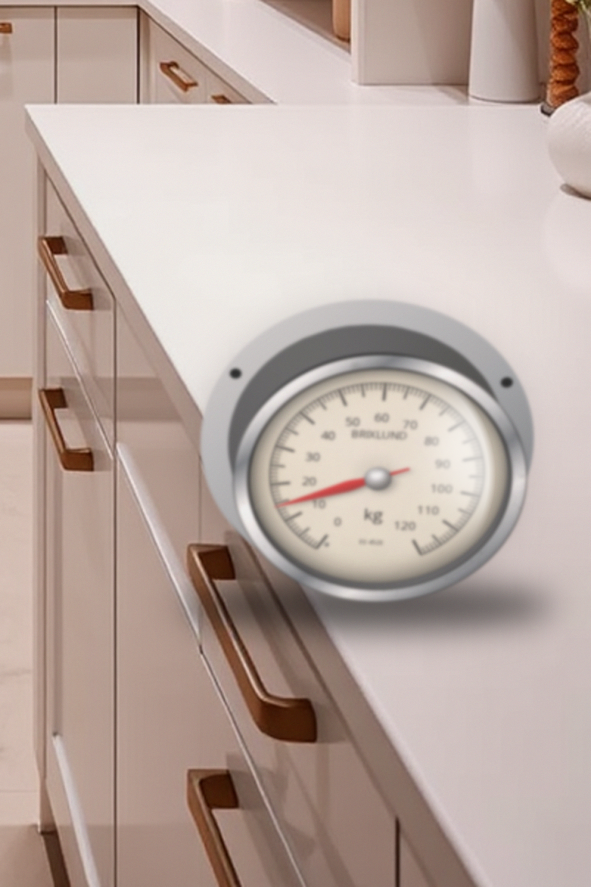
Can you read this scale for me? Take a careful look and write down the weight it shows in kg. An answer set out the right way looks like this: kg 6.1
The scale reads kg 15
